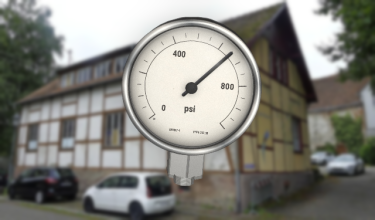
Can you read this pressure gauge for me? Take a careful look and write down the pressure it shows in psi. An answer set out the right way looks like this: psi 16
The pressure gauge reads psi 650
